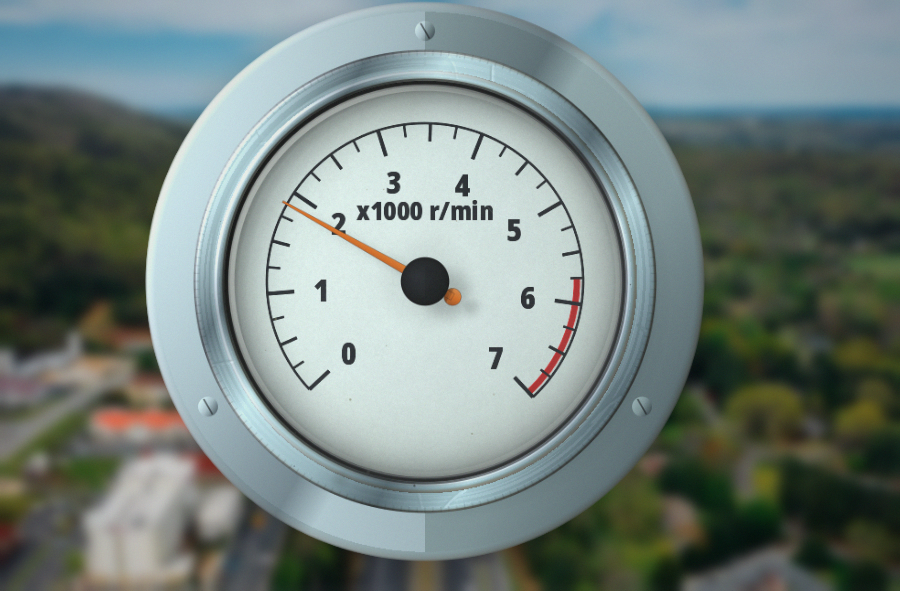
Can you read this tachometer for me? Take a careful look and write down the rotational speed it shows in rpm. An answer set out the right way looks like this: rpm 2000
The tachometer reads rpm 1875
